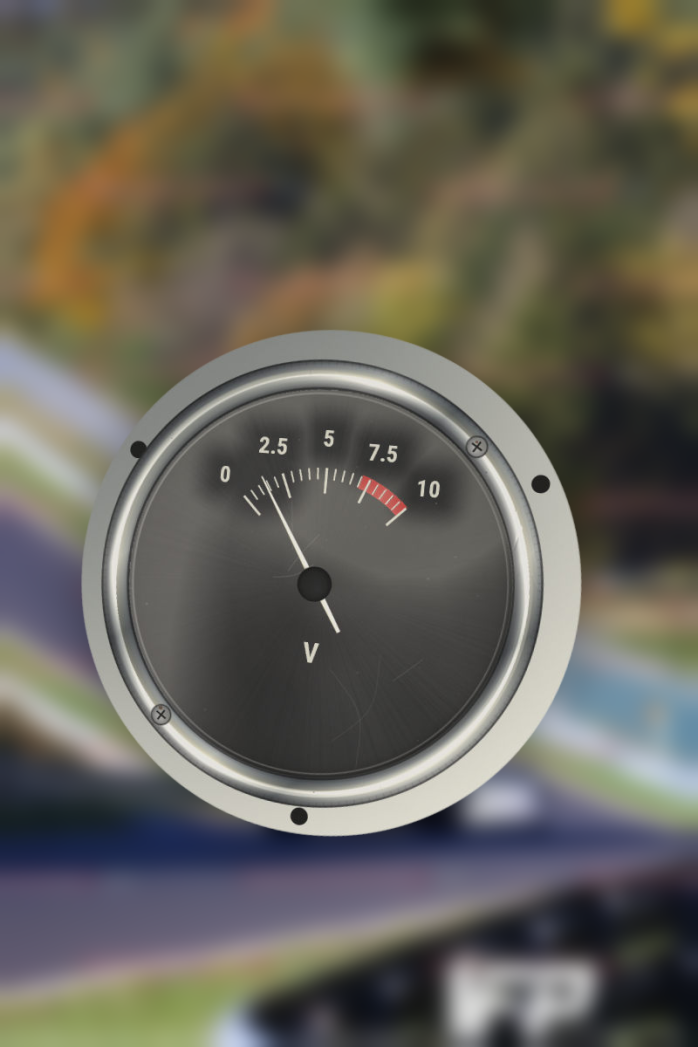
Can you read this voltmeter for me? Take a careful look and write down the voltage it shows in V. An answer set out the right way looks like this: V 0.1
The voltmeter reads V 1.5
